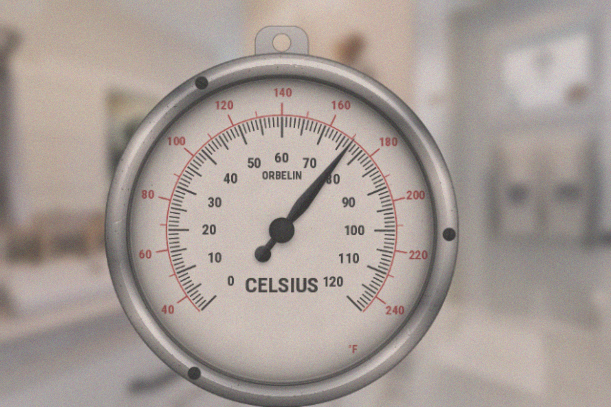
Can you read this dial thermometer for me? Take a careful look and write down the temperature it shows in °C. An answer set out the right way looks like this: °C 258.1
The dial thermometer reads °C 77
